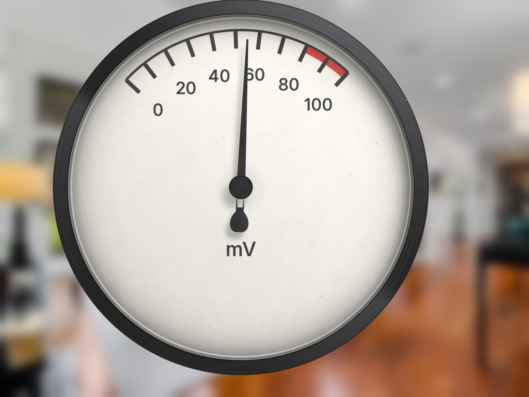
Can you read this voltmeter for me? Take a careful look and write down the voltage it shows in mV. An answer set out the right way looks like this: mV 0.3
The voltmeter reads mV 55
